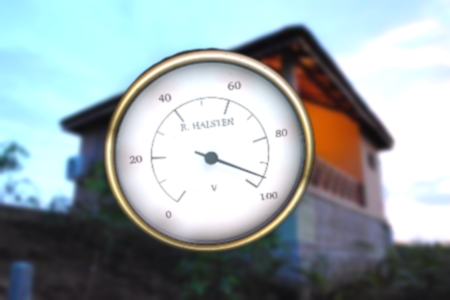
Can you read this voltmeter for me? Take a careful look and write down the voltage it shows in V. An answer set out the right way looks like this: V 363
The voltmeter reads V 95
